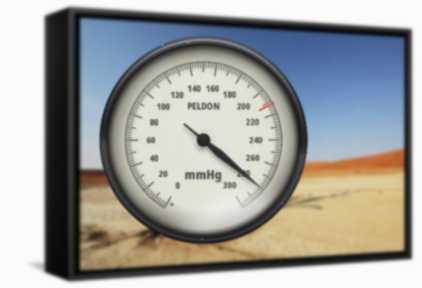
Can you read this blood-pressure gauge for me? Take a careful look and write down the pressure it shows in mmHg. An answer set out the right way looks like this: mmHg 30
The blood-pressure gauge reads mmHg 280
